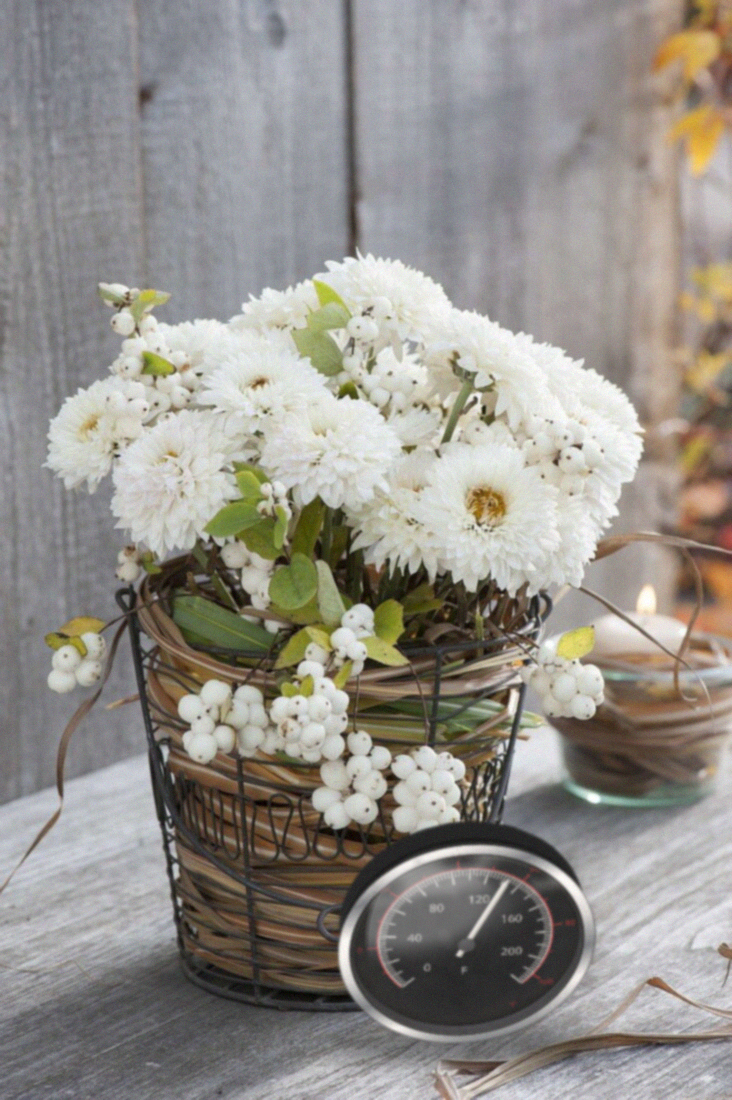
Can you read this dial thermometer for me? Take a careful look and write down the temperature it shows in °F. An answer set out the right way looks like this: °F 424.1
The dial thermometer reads °F 130
